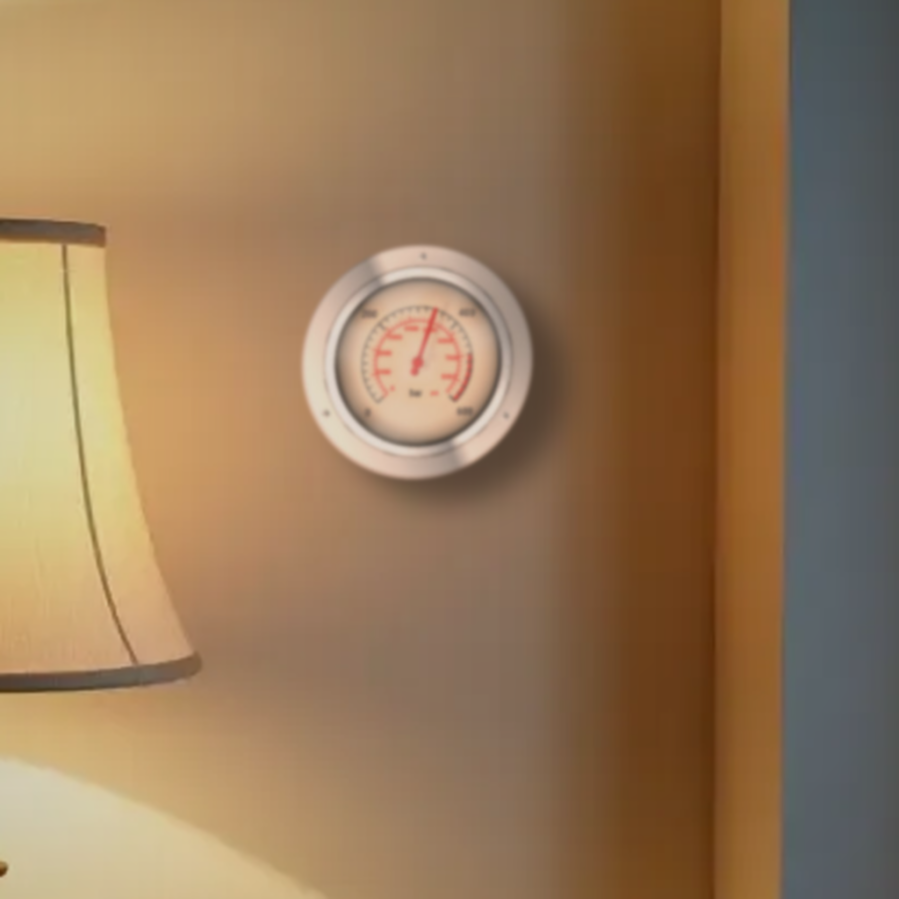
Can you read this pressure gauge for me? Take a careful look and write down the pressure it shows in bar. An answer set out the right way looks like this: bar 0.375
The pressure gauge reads bar 340
